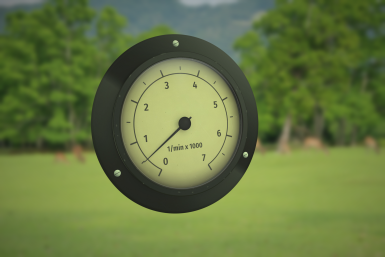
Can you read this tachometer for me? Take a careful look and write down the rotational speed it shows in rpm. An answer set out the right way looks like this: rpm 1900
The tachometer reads rpm 500
